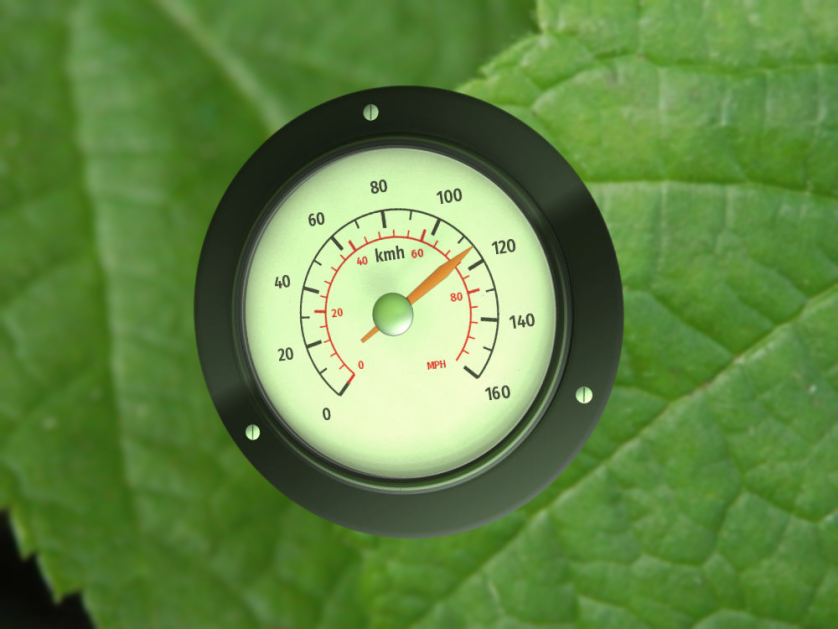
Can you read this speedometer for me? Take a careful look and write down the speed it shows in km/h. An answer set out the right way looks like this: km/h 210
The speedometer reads km/h 115
